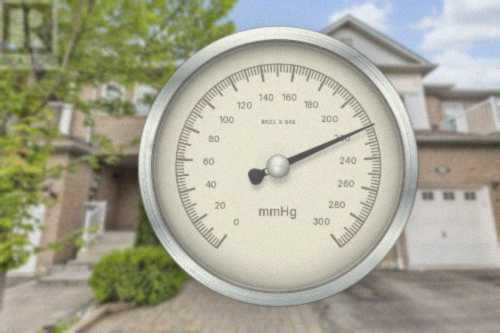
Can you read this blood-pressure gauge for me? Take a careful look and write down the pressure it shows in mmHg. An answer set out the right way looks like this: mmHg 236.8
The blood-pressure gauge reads mmHg 220
